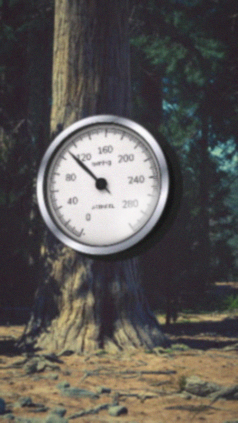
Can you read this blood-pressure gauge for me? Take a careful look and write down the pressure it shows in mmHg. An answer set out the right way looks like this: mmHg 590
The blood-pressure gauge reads mmHg 110
